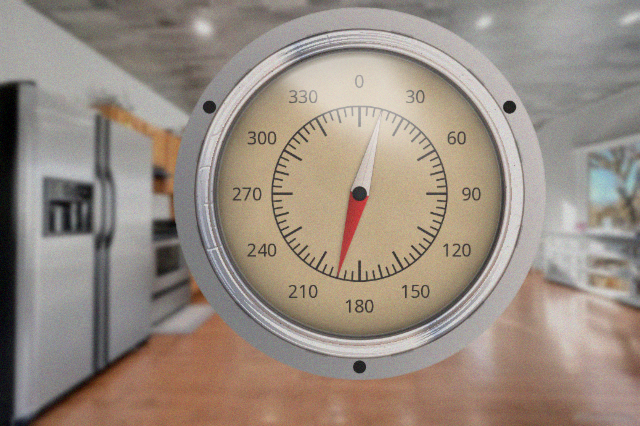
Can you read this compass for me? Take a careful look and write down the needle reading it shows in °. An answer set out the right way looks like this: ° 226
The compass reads ° 195
